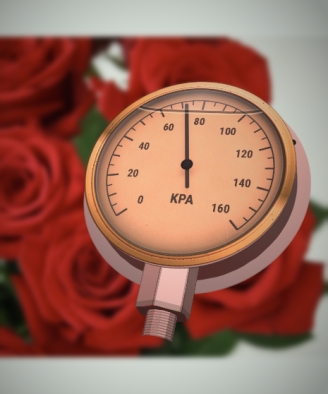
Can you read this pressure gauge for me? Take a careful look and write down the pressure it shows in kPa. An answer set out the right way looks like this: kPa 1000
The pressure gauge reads kPa 72.5
